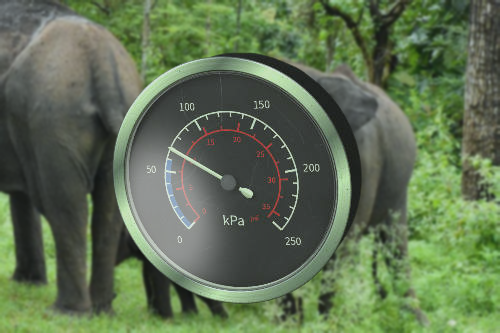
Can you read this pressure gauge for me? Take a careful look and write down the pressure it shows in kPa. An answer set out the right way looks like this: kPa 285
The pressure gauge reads kPa 70
